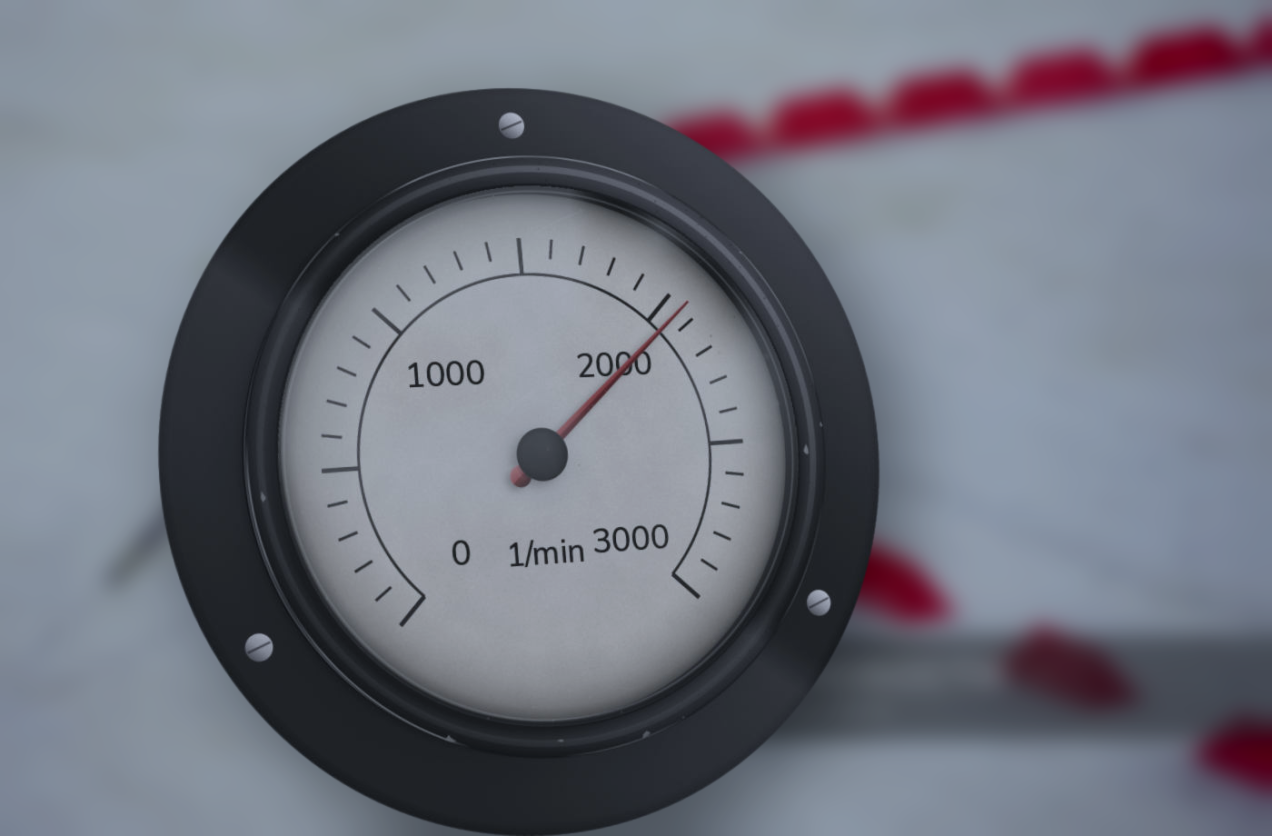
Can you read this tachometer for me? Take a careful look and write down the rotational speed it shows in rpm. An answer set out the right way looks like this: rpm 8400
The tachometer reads rpm 2050
